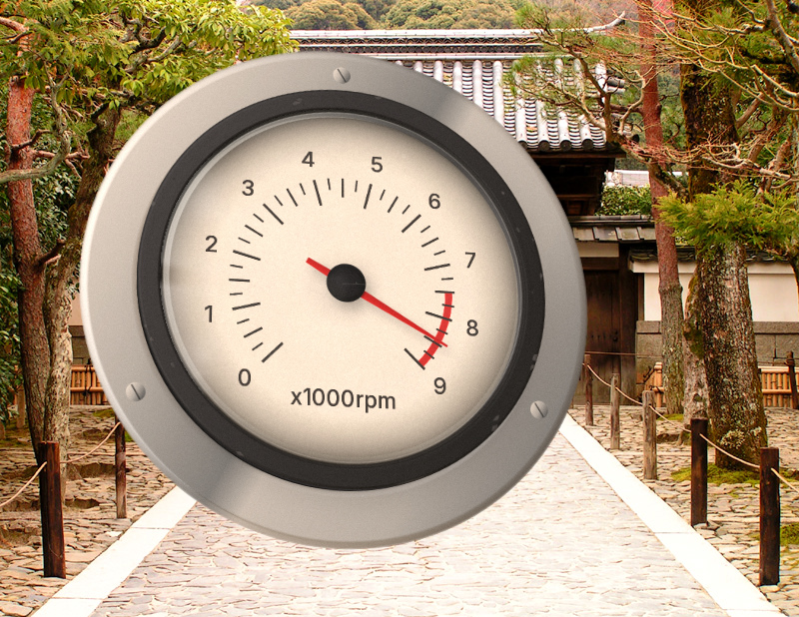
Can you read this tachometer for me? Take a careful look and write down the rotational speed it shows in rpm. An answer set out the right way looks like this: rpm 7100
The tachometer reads rpm 8500
